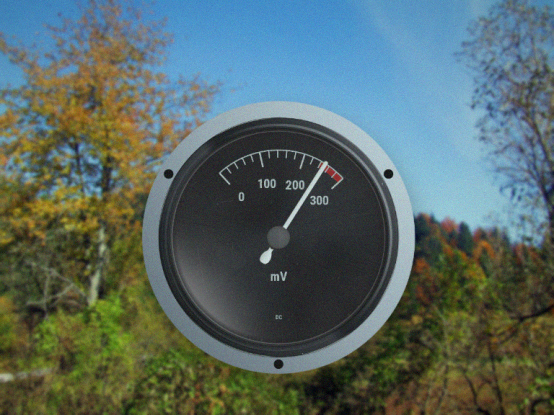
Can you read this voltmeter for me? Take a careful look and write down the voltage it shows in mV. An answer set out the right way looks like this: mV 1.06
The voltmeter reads mV 250
